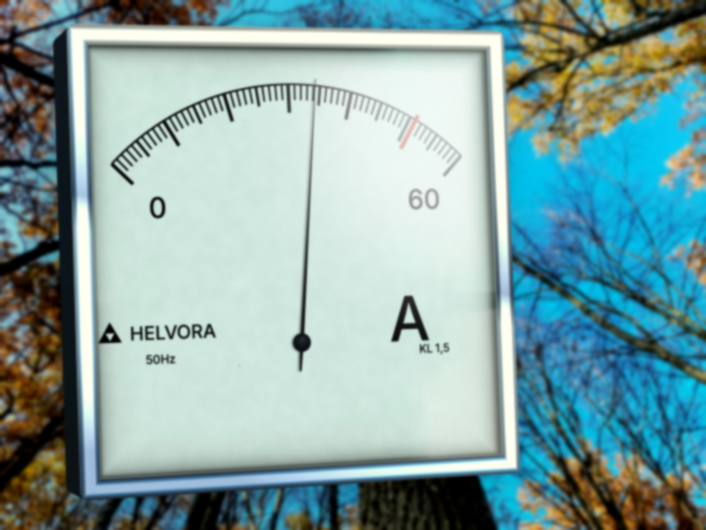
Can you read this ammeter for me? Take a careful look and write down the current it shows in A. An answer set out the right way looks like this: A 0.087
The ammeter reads A 34
